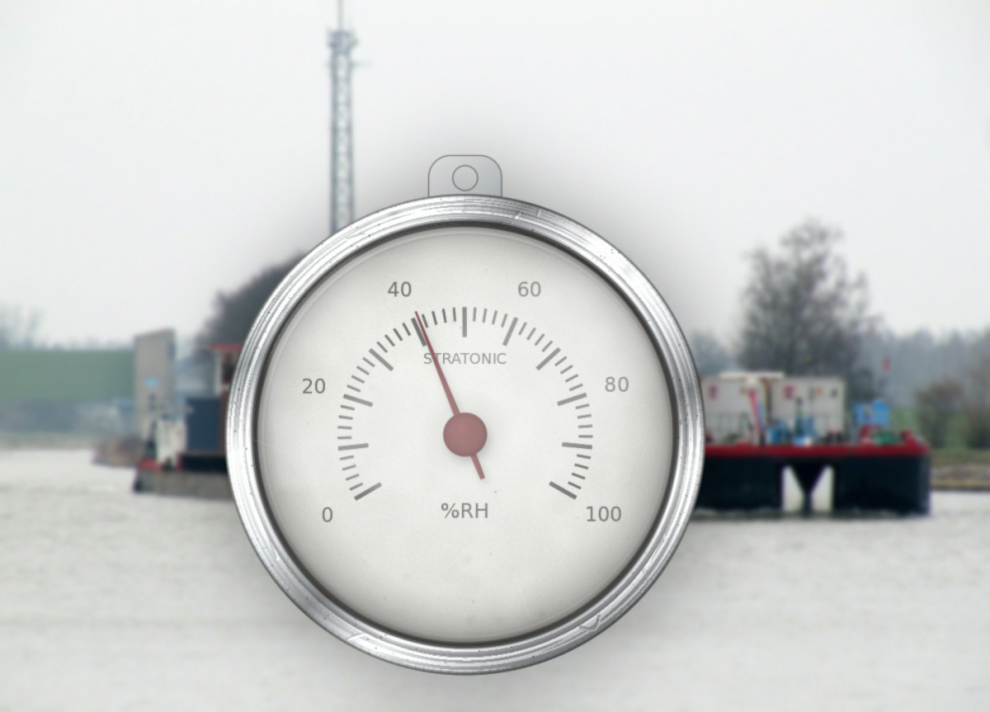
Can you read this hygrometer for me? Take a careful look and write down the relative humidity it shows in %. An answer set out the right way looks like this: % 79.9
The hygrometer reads % 41
